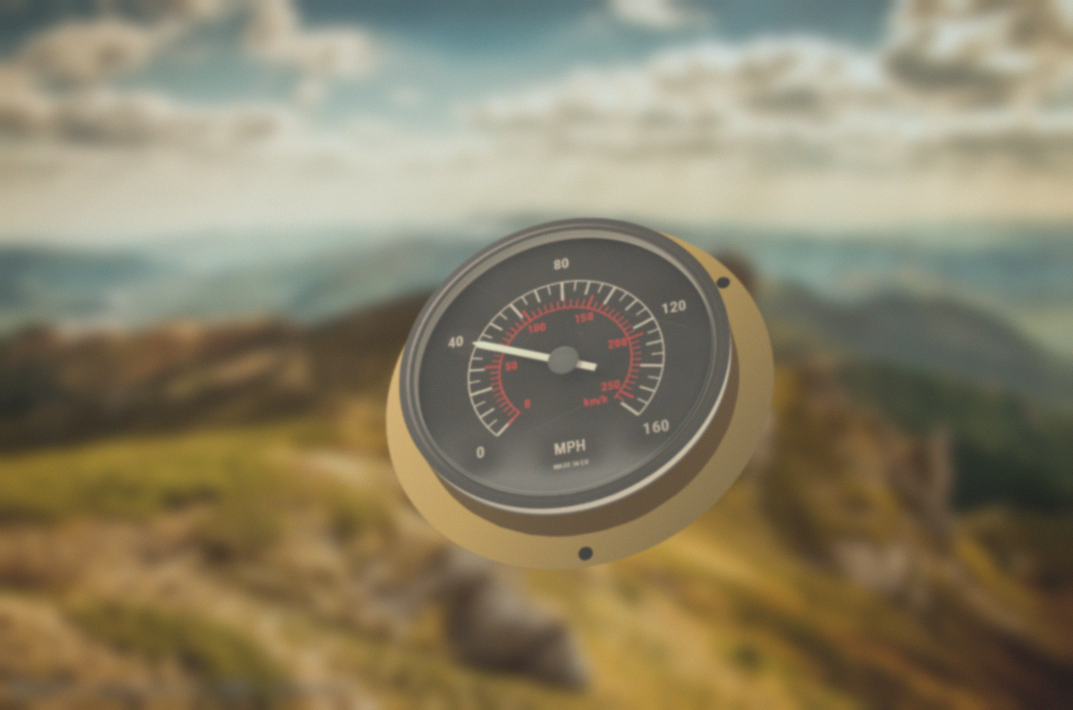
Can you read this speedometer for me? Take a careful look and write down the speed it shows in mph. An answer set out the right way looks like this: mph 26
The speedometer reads mph 40
